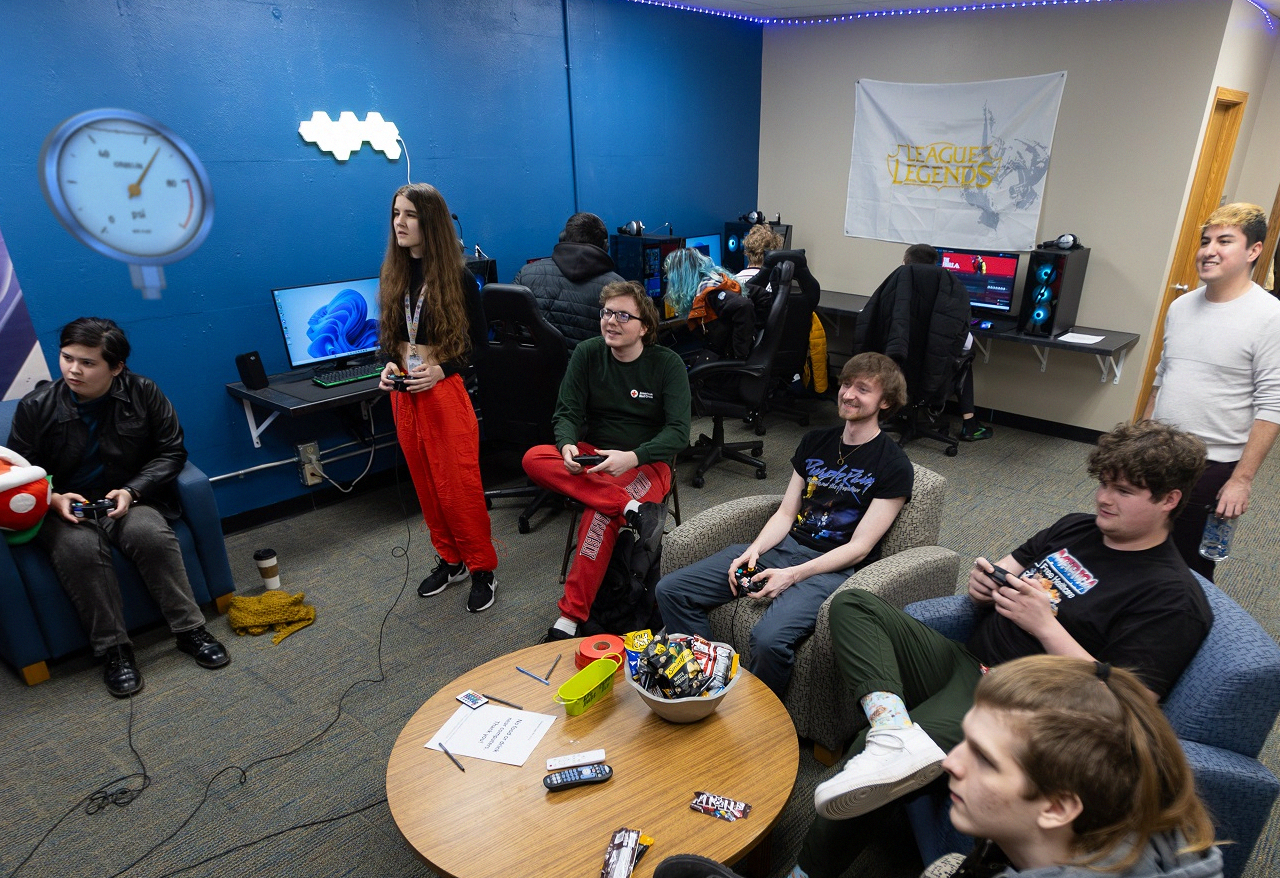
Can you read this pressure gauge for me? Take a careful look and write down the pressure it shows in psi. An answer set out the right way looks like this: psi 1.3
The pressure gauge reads psi 65
